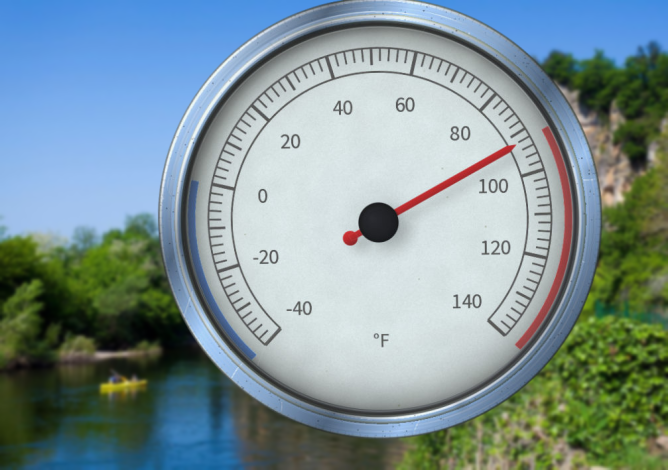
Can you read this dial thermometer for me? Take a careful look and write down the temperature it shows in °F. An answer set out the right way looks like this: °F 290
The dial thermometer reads °F 92
